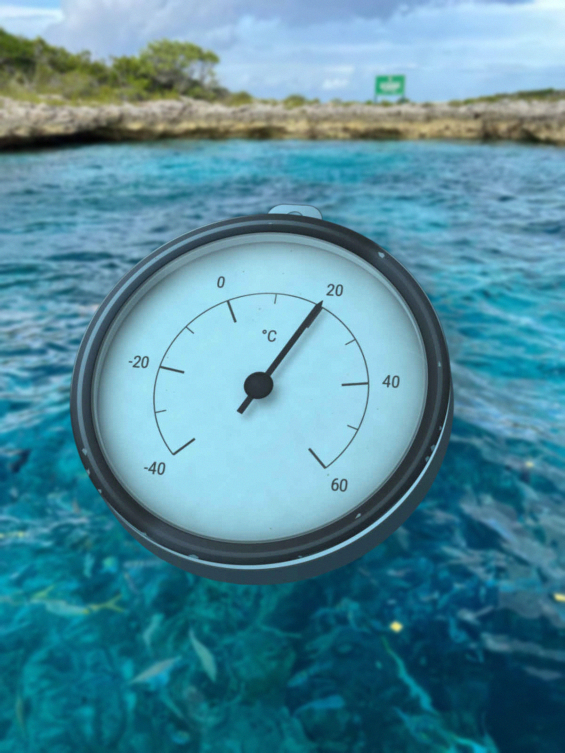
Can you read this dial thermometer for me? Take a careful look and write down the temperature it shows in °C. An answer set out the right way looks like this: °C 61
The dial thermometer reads °C 20
